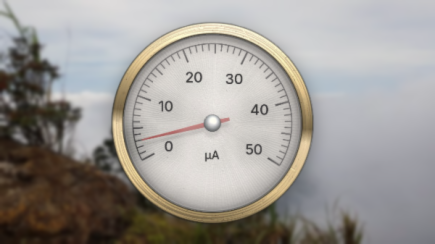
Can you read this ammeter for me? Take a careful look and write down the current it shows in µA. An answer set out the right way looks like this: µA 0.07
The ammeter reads µA 3
